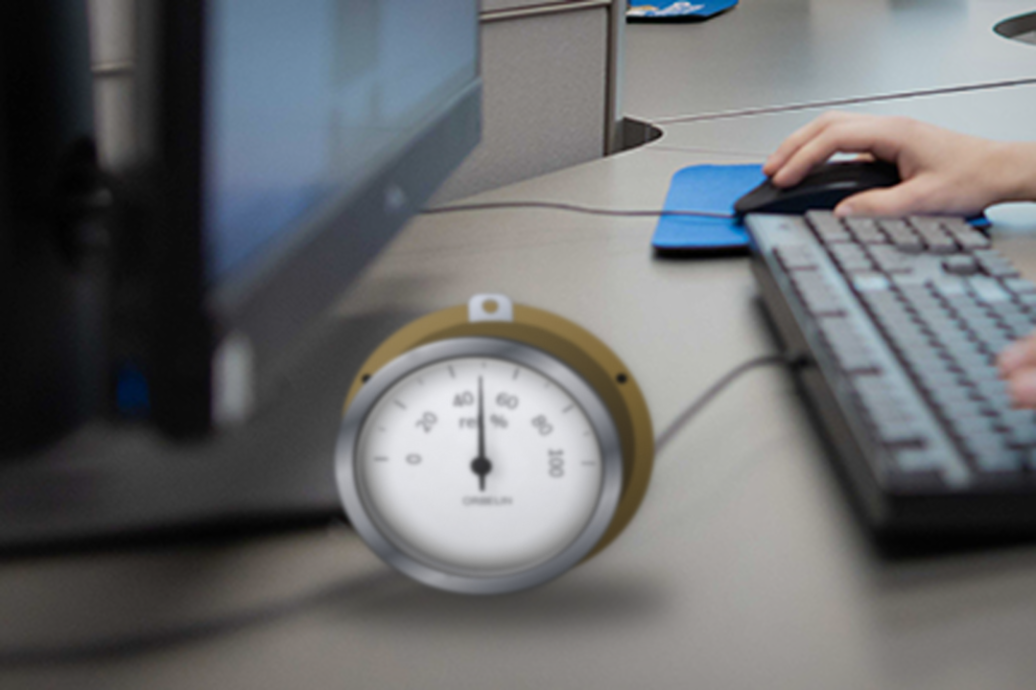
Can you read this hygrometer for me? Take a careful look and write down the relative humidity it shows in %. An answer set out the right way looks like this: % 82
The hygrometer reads % 50
